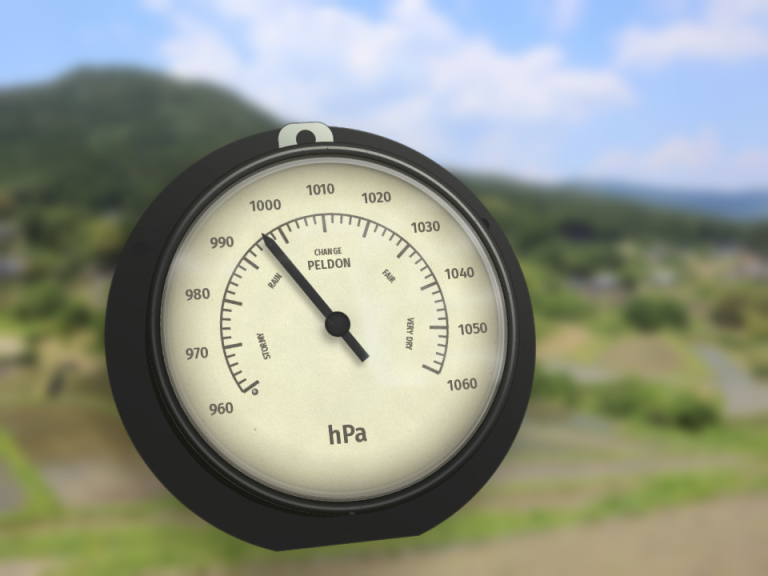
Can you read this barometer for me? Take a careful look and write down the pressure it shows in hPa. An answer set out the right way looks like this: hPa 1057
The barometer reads hPa 996
